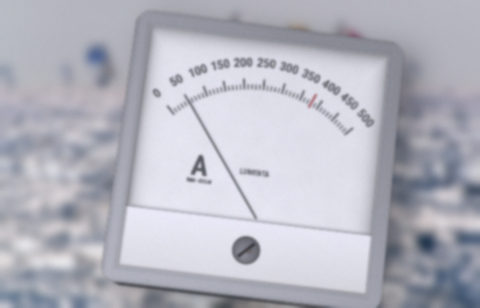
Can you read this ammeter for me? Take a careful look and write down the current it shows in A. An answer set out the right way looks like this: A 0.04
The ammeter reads A 50
